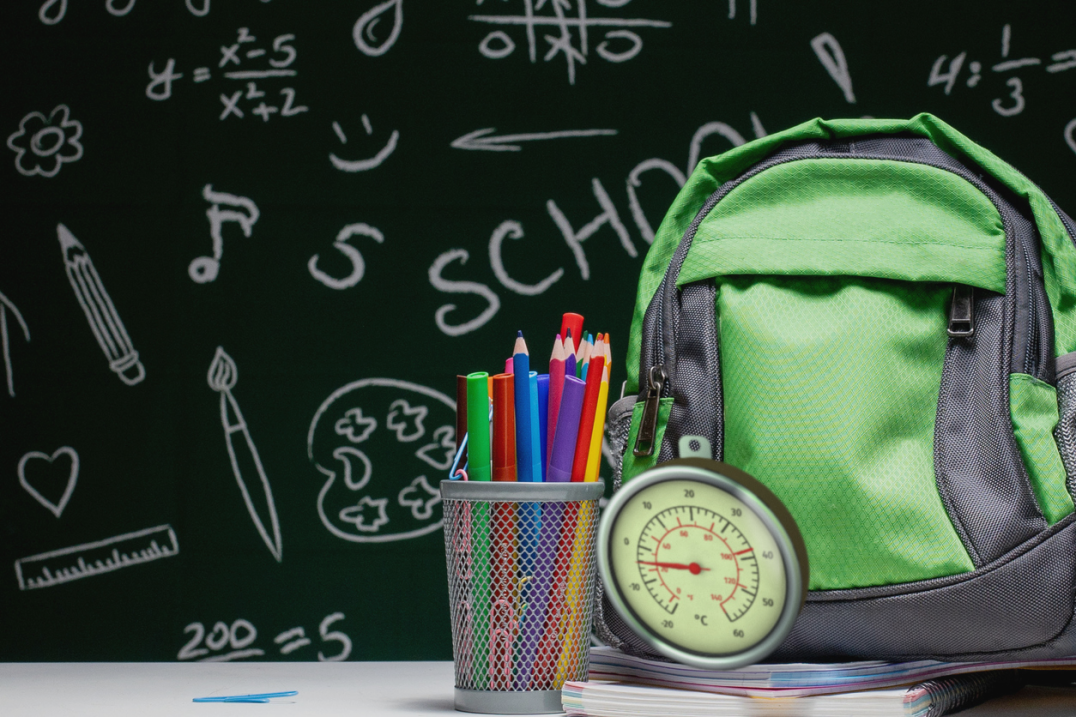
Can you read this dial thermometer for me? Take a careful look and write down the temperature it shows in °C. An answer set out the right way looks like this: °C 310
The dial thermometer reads °C -4
